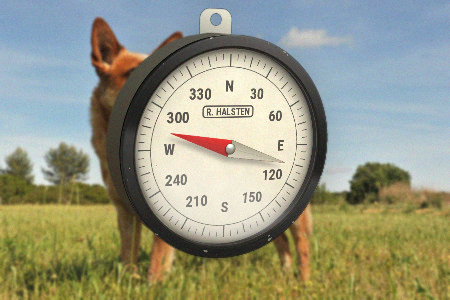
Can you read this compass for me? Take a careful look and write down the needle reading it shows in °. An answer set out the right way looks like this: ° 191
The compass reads ° 285
